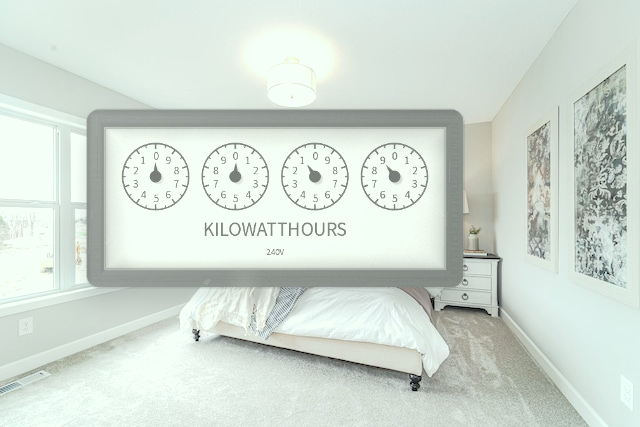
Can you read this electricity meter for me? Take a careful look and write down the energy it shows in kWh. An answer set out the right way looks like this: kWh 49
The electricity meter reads kWh 9
